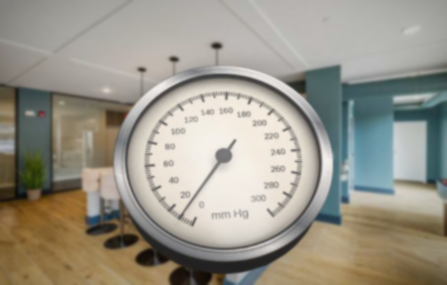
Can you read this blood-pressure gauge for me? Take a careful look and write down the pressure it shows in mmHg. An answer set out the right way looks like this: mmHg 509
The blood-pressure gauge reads mmHg 10
